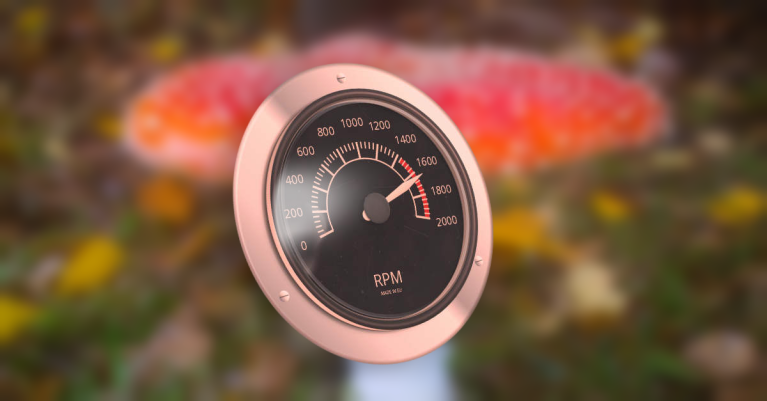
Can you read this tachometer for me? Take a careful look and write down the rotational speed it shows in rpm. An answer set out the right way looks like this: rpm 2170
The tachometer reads rpm 1640
